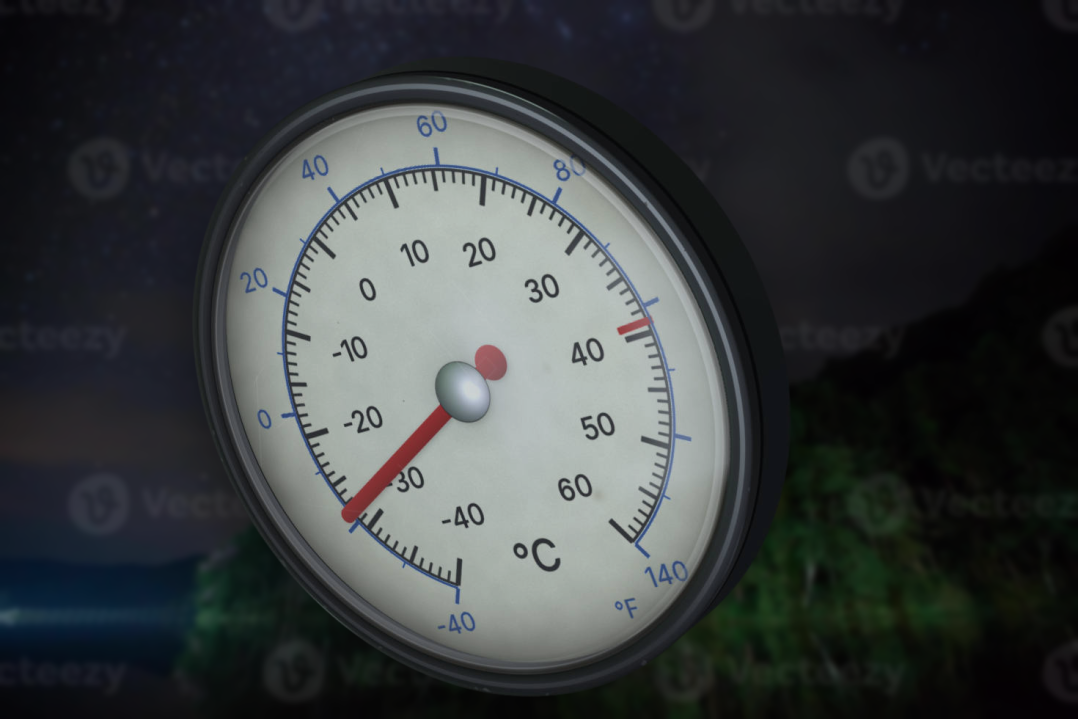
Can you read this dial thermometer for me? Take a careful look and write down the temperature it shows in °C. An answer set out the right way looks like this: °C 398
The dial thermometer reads °C -28
